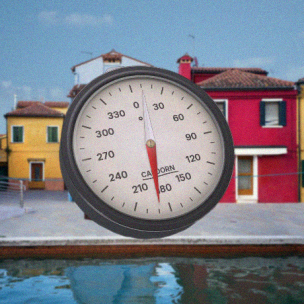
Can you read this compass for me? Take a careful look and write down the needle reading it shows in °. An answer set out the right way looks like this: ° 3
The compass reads ° 190
